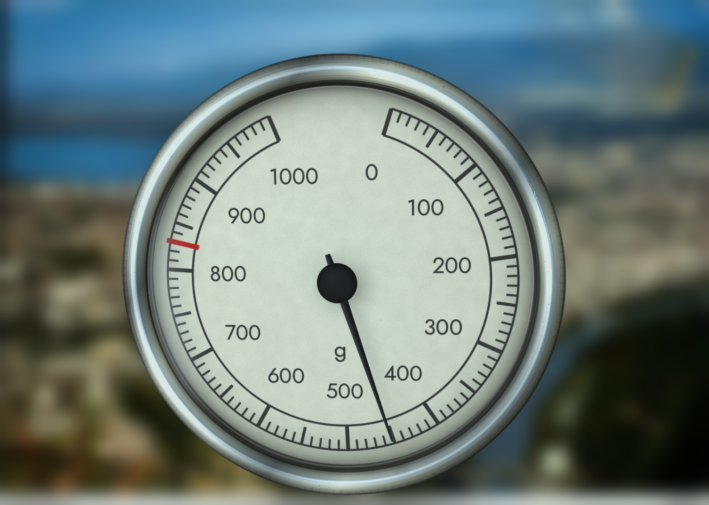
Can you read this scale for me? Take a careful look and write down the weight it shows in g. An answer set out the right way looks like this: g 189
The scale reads g 450
